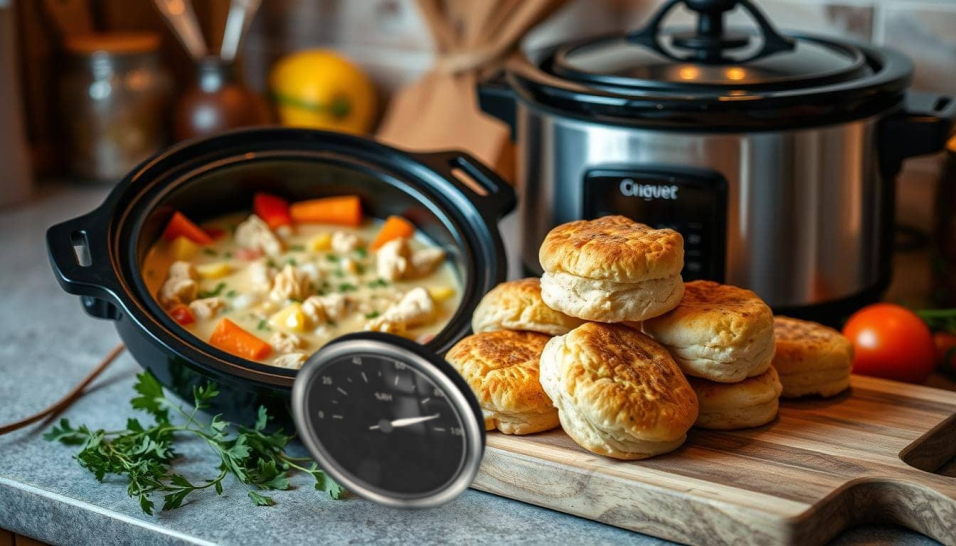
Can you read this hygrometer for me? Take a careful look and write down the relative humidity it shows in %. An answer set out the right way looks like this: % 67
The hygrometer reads % 90
